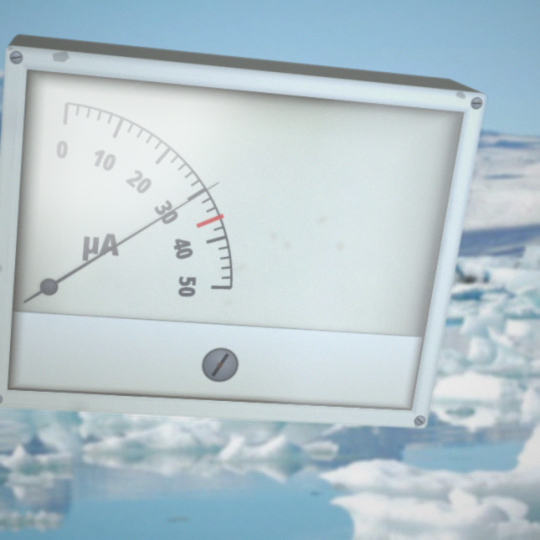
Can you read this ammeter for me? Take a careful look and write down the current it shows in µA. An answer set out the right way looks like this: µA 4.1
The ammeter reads µA 30
